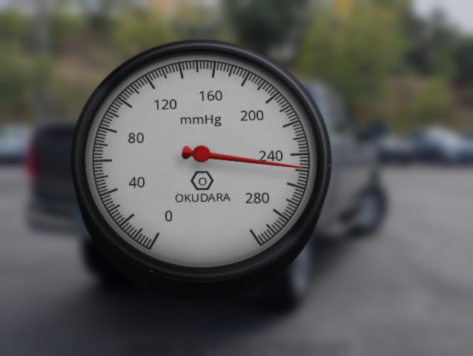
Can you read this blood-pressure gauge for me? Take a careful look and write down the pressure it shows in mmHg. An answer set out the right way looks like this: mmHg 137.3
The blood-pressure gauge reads mmHg 250
